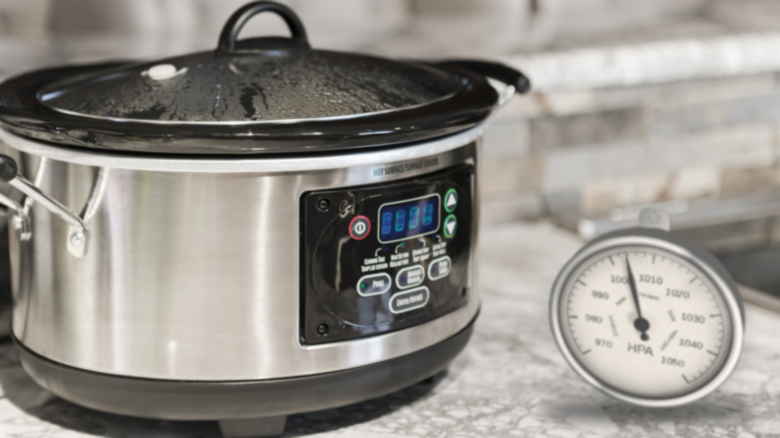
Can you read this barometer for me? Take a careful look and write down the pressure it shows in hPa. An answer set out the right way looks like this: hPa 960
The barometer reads hPa 1004
